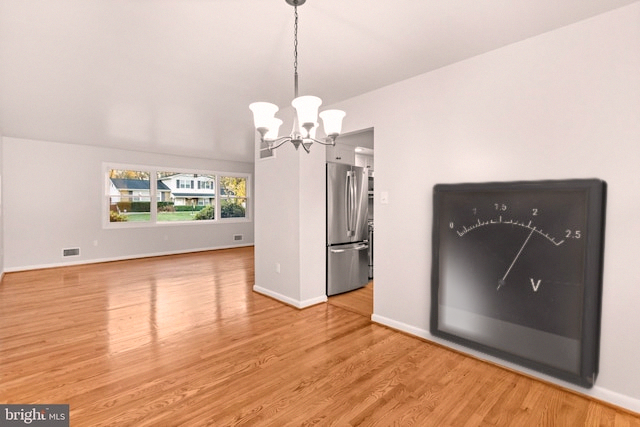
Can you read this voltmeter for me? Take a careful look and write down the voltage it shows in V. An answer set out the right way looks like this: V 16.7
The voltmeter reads V 2.1
